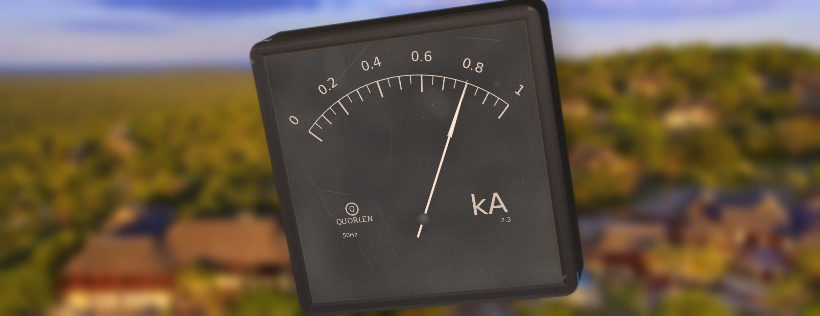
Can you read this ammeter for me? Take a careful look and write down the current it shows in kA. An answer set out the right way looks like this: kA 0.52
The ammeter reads kA 0.8
